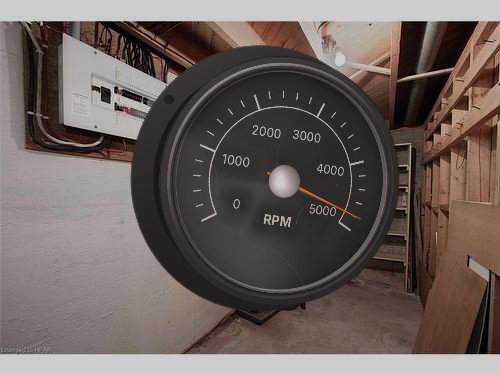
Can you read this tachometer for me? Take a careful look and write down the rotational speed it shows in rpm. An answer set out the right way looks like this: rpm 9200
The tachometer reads rpm 4800
